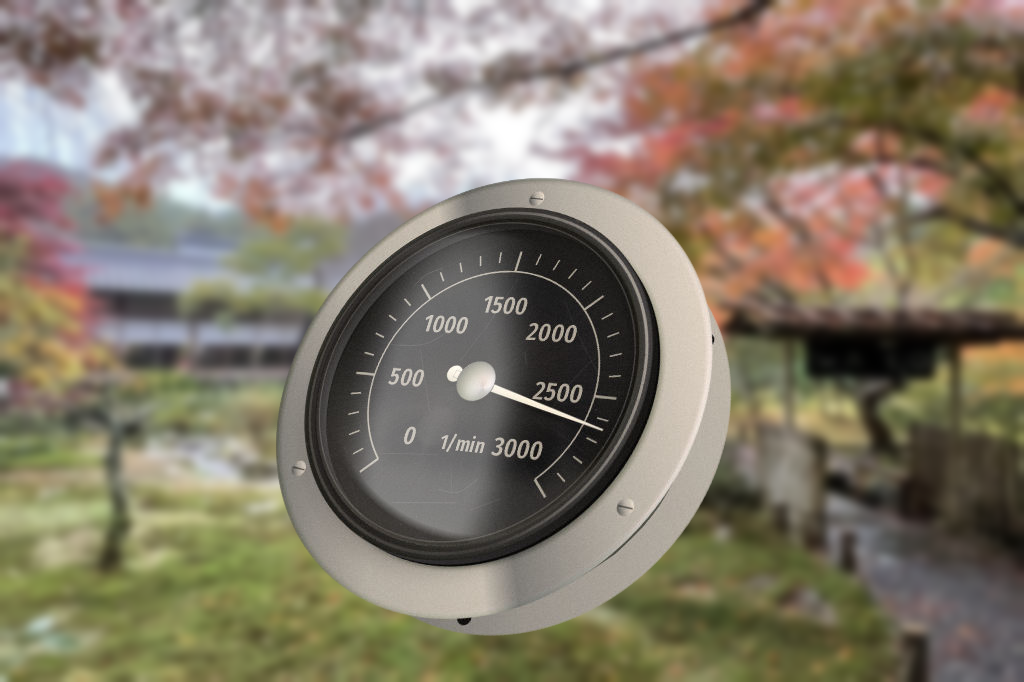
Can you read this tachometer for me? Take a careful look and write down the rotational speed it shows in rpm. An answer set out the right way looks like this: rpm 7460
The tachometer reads rpm 2650
